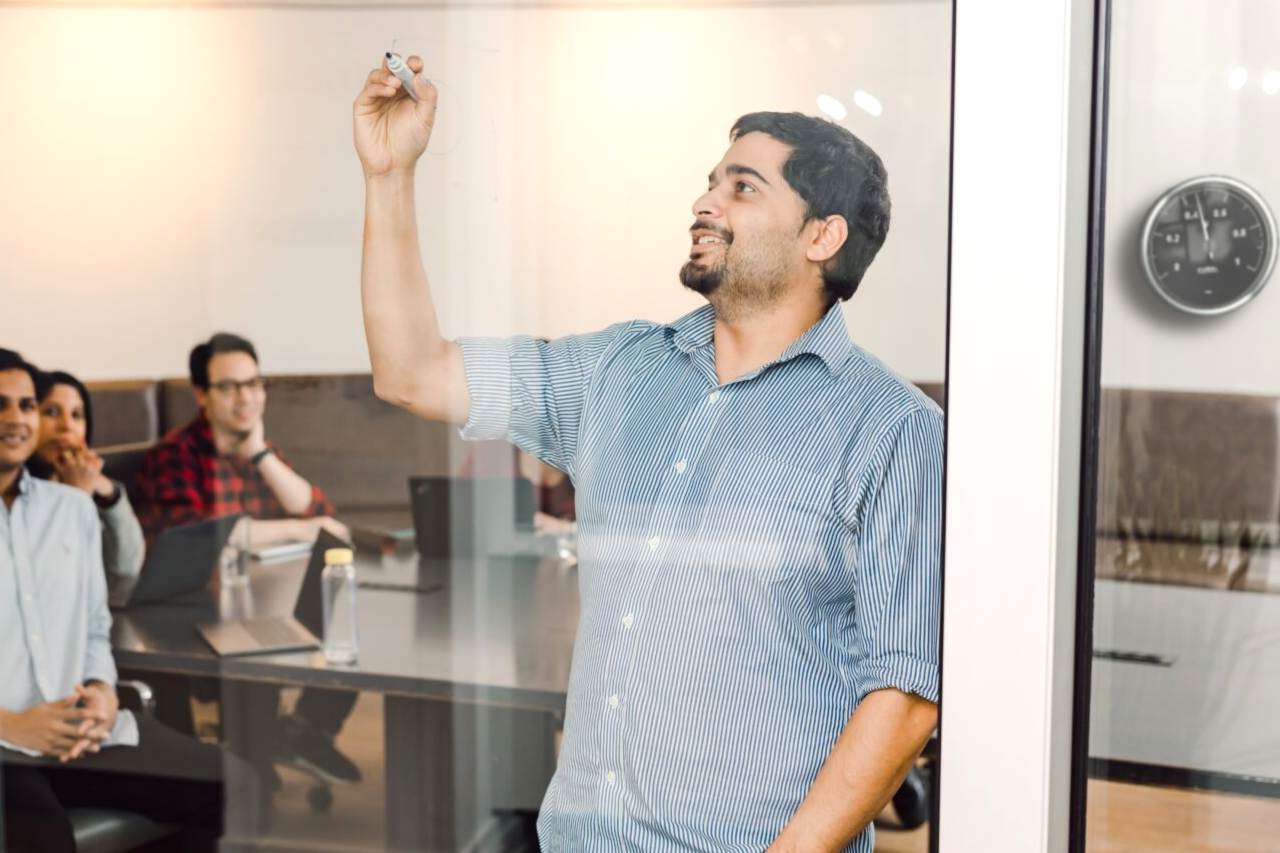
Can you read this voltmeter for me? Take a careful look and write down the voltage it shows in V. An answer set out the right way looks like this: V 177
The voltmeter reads V 0.45
